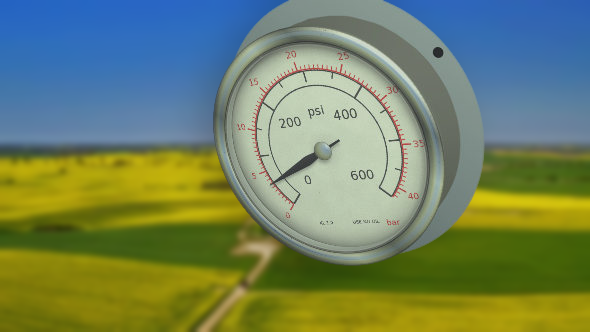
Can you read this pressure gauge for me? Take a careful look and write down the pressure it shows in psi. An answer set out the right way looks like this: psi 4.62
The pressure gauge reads psi 50
